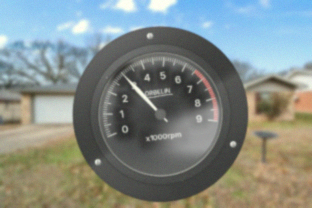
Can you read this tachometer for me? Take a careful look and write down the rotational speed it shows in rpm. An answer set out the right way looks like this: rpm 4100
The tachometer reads rpm 3000
